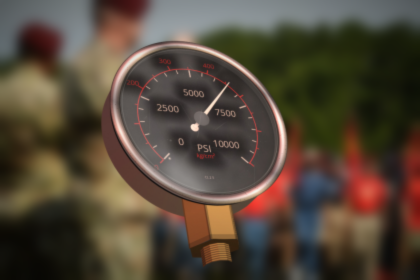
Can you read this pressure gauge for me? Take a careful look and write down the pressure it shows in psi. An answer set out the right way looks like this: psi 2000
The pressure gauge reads psi 6500
